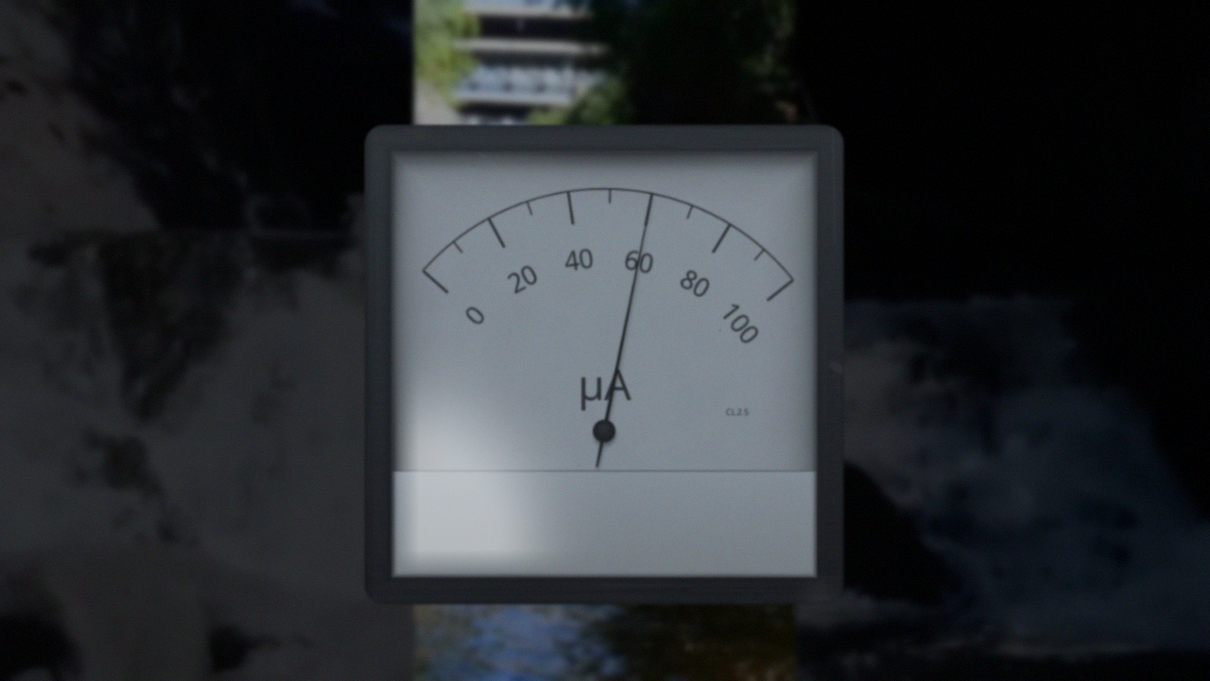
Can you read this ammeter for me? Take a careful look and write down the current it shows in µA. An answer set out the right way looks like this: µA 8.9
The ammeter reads µA 60
